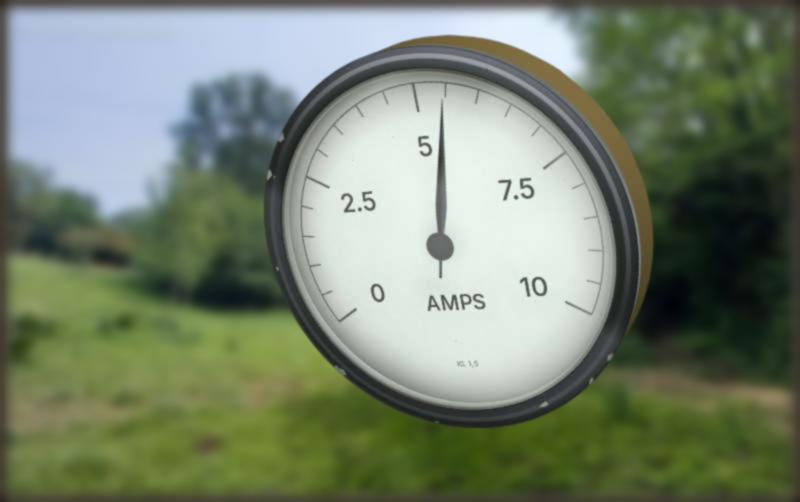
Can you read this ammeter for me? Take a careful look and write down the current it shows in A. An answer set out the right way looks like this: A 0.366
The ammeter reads A 5.5
